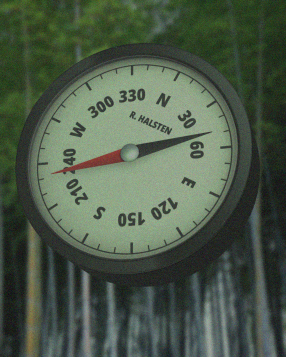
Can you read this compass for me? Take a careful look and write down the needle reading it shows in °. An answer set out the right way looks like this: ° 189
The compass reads ° 230
